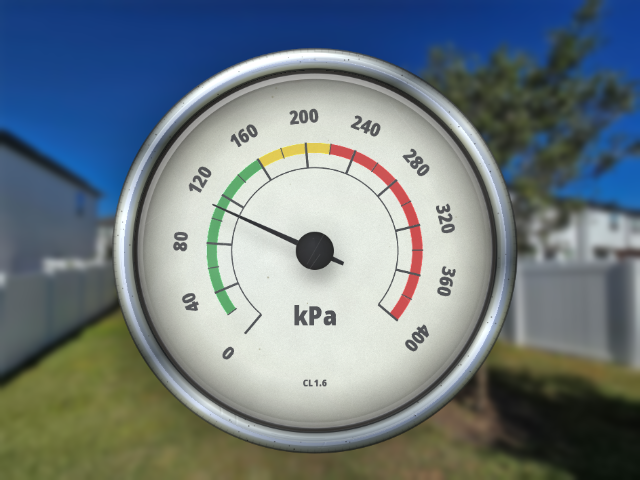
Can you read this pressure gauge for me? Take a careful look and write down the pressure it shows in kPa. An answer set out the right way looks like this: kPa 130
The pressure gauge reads kPa 110
